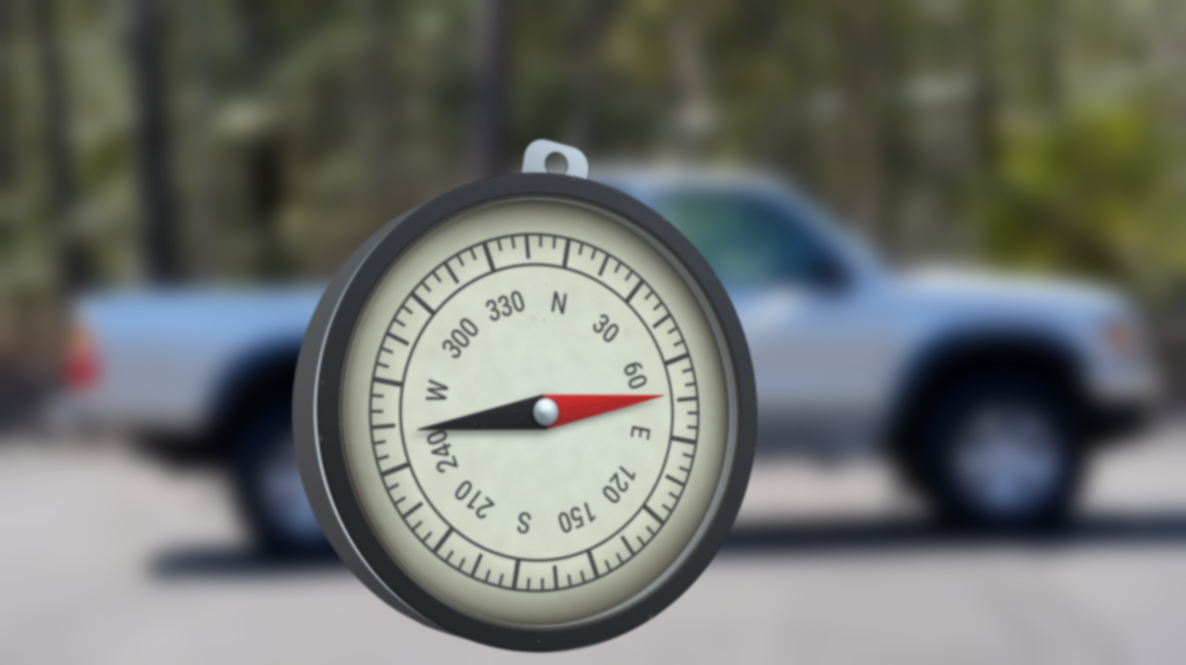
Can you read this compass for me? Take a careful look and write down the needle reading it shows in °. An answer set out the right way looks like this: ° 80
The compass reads ° 72.5
